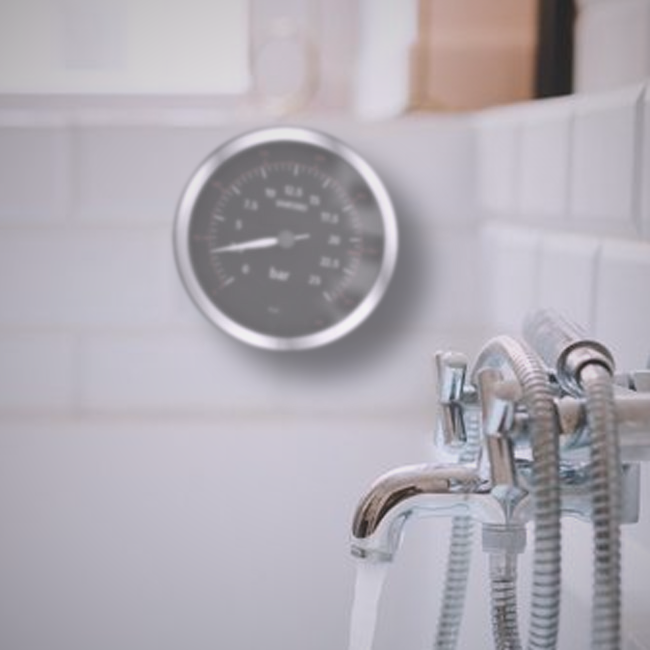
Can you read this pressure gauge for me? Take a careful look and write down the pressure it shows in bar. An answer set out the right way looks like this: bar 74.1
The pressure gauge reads bar 2.5
